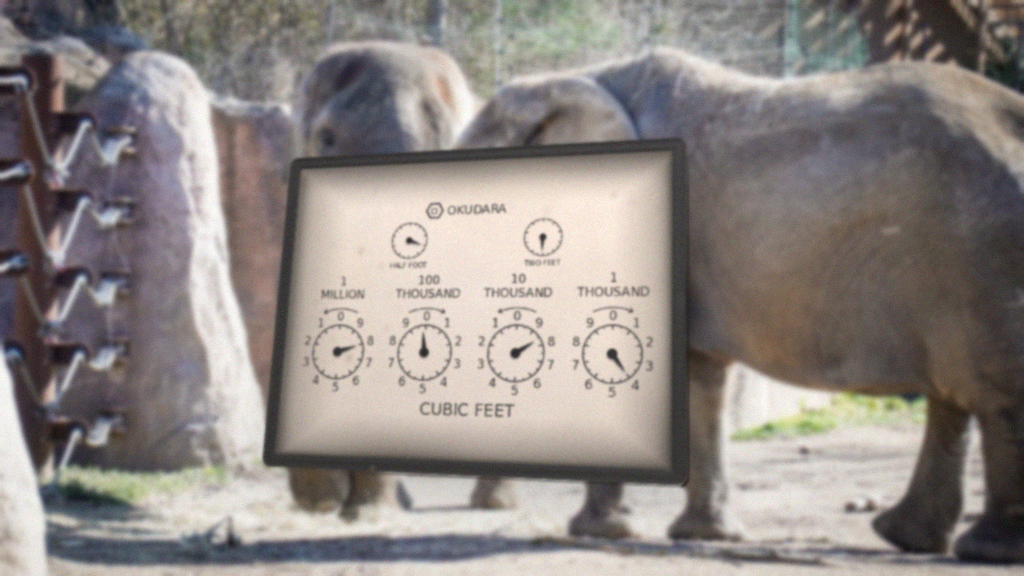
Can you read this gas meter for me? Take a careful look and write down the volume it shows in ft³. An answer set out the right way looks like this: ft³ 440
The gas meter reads ft³ 798400
